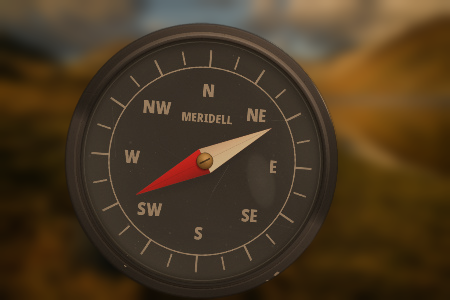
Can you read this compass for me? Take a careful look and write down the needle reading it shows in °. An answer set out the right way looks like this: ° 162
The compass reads ° 240
